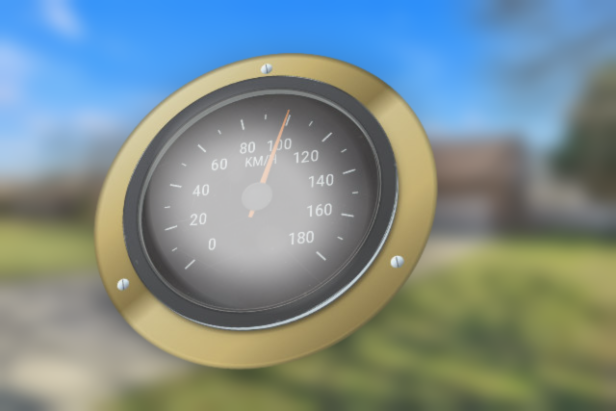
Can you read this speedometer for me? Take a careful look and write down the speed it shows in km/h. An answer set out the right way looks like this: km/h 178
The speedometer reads km/h 100
